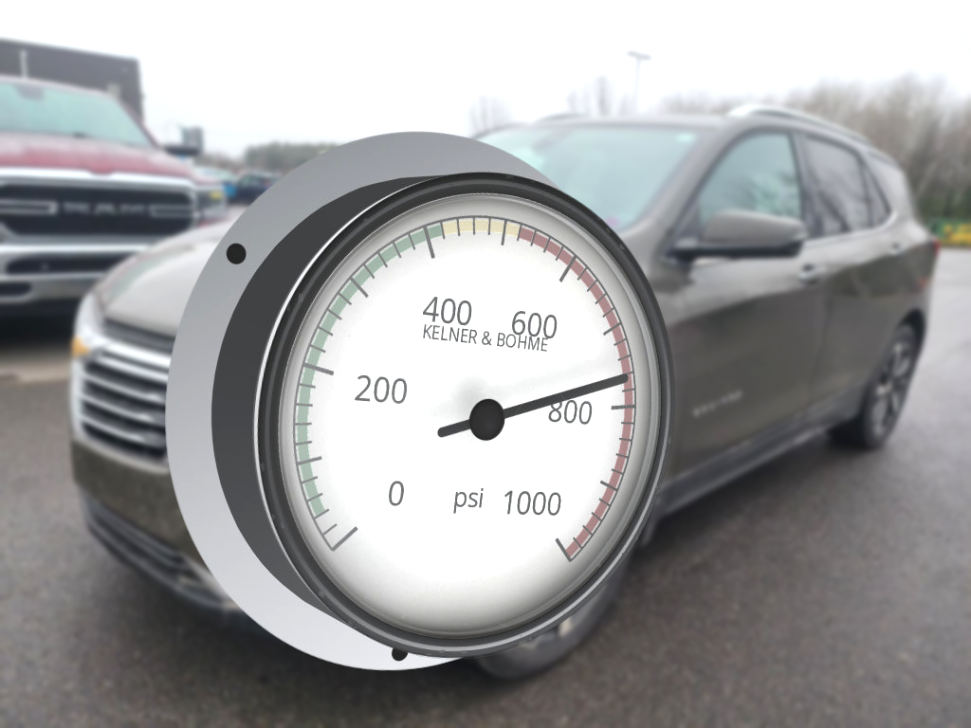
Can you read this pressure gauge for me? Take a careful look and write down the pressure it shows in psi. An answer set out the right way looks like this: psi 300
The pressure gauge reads psi 760
